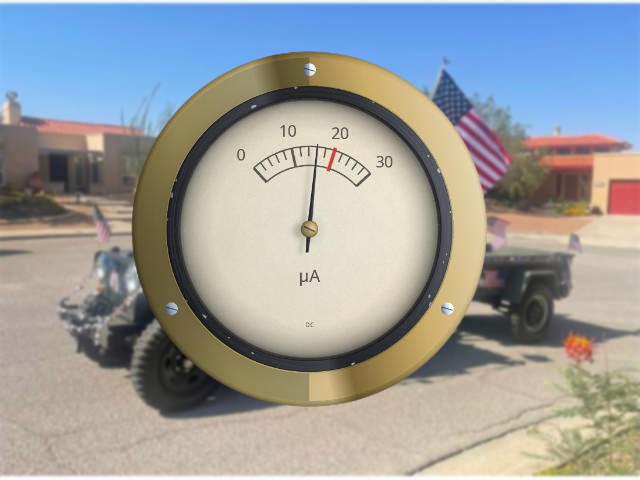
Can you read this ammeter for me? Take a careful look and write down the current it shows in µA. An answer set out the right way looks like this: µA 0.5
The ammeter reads µA 16
